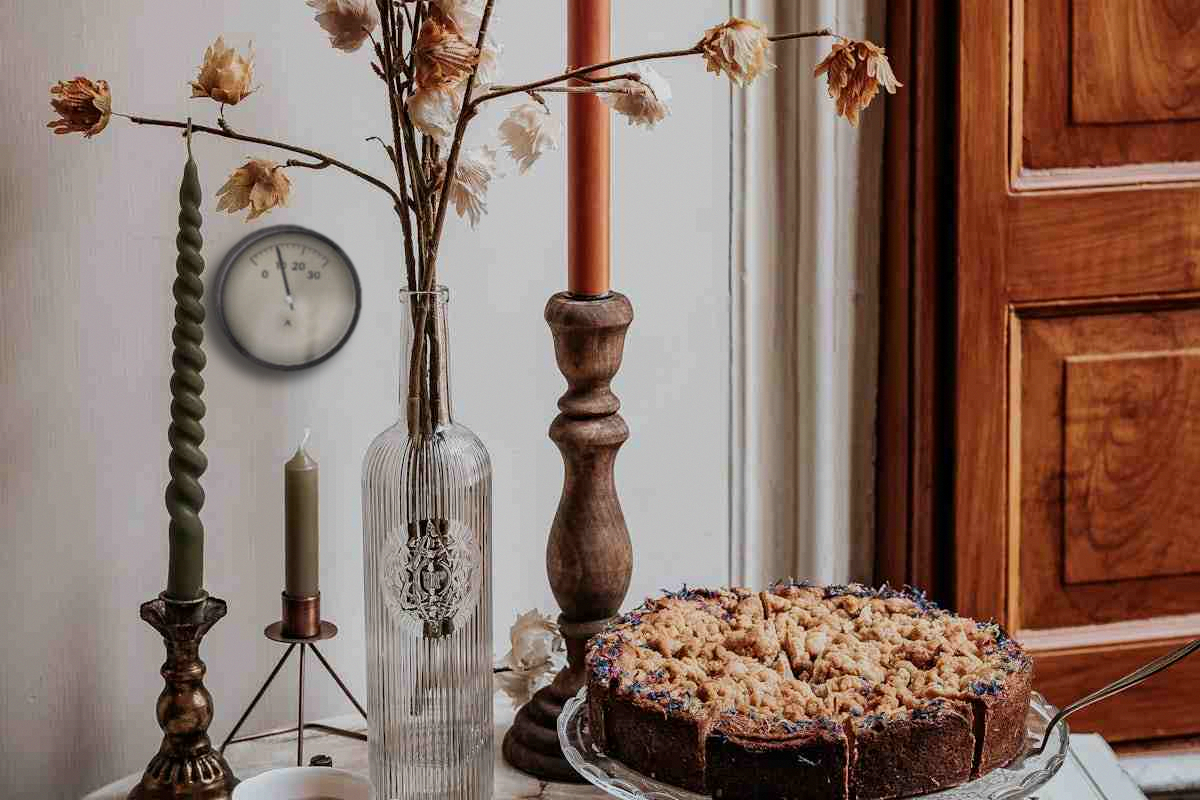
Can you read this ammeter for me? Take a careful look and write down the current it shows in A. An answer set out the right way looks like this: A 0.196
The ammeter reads A 10
